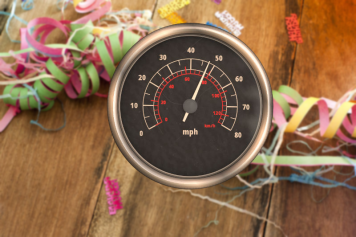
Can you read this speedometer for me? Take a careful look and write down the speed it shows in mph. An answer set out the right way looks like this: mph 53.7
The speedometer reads mph 47.5
